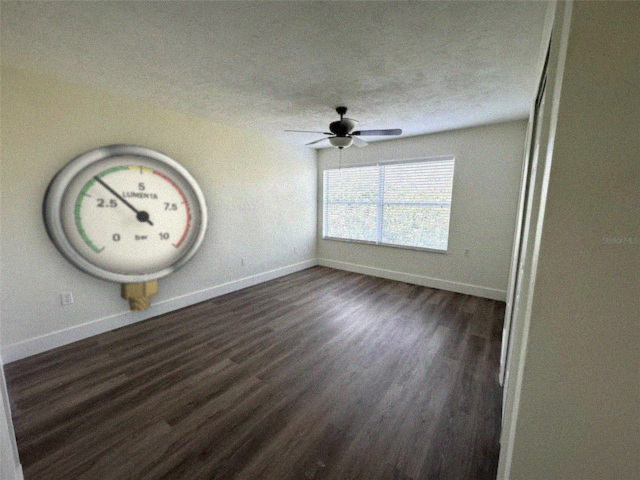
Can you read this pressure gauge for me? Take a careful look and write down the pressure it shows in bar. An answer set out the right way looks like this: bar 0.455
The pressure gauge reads bar 3.25
